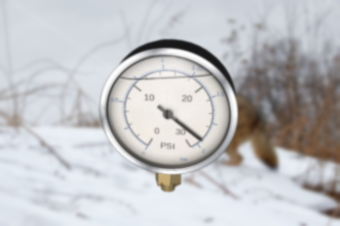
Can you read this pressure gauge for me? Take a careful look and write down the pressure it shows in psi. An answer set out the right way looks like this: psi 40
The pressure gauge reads psi 28
